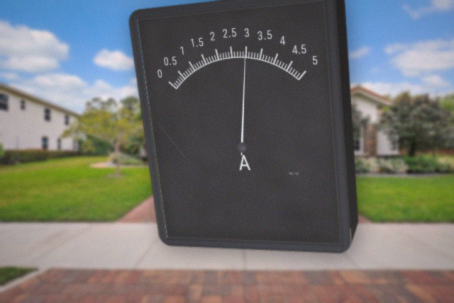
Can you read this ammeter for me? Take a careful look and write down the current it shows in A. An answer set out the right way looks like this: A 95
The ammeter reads A 3
